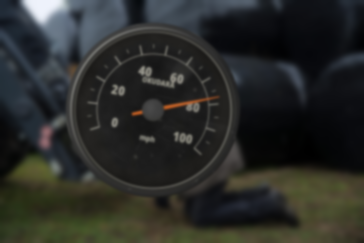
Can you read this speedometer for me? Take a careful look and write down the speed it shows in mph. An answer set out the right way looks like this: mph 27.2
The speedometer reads mph 77.5
